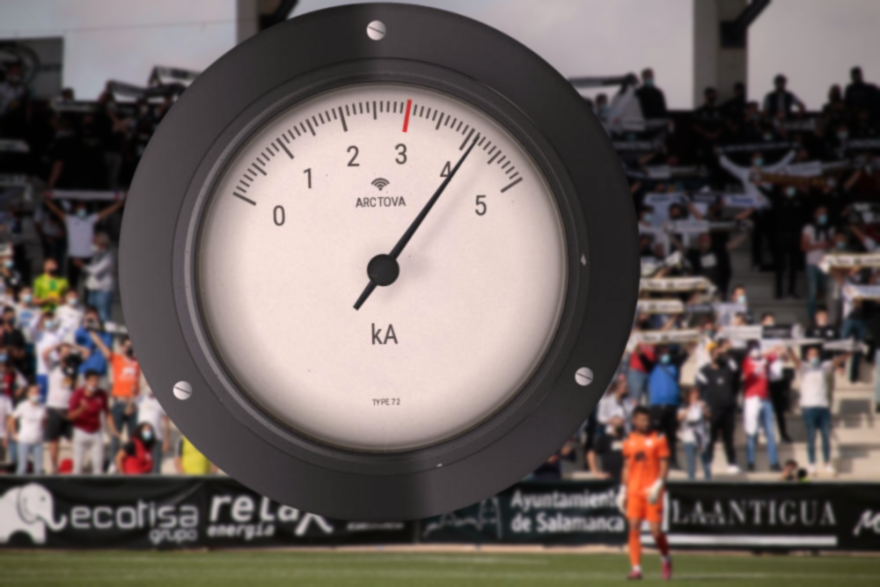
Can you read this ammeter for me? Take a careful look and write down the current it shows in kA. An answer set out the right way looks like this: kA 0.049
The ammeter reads kA 4.1
